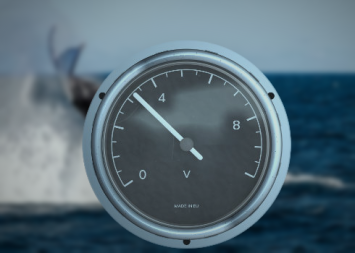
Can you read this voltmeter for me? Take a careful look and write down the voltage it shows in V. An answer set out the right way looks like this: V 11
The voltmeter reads V 3.25
